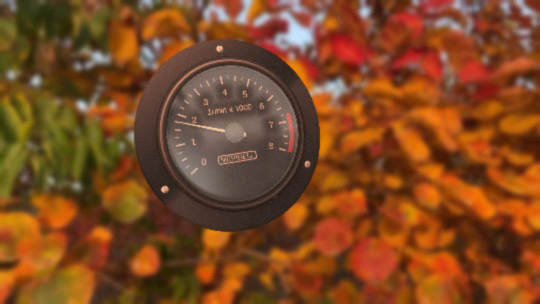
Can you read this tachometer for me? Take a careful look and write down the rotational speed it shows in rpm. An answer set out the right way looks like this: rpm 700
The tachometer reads rpm 1750
